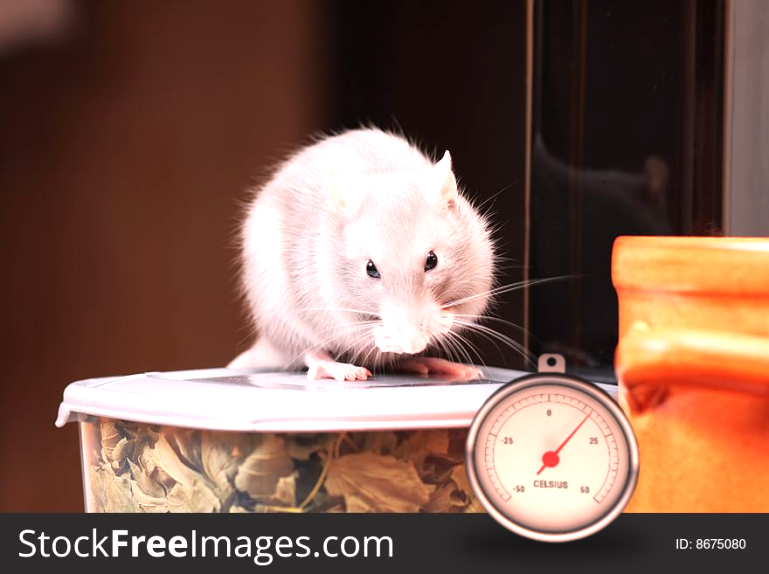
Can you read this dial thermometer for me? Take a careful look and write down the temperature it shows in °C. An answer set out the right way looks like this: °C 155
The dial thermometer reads °C 15
